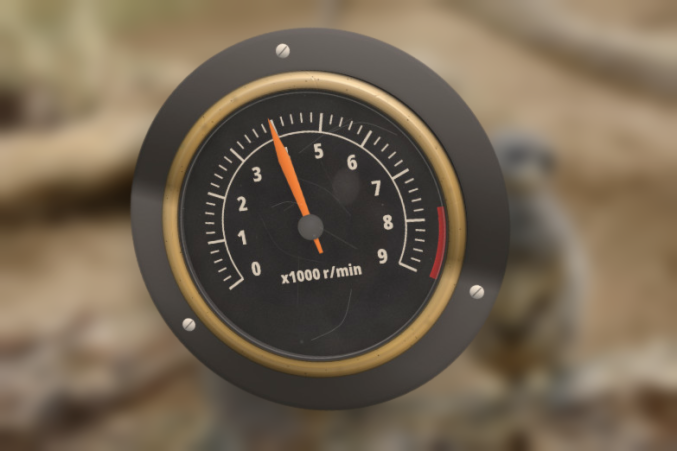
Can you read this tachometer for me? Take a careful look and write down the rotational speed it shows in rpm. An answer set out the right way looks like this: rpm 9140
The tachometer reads rpm 4000
